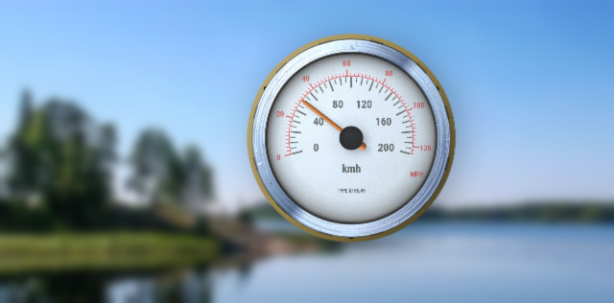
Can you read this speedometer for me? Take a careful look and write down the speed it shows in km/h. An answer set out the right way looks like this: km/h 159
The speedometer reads km/h 50
